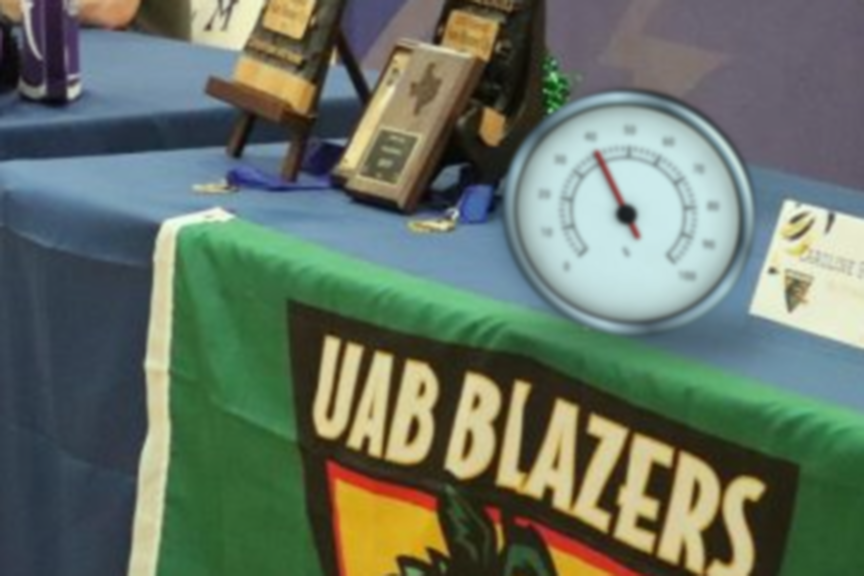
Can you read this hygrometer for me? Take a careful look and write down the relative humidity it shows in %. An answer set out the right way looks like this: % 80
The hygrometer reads % 40
